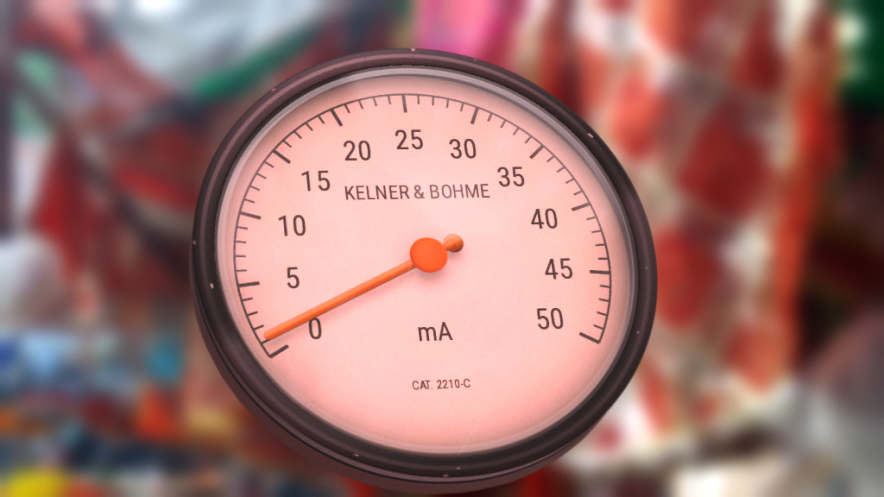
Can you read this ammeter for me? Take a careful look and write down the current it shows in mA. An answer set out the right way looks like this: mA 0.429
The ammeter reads mA 1
